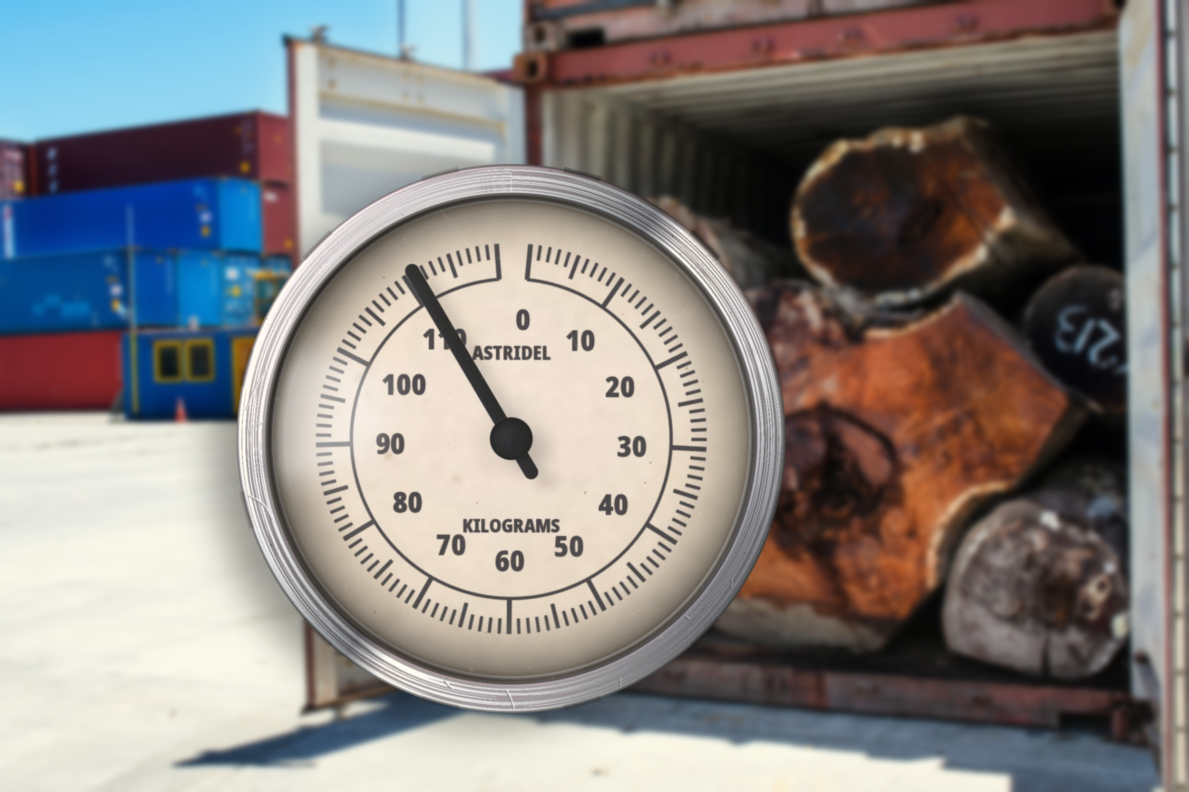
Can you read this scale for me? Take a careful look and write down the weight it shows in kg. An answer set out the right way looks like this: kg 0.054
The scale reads kg 111
